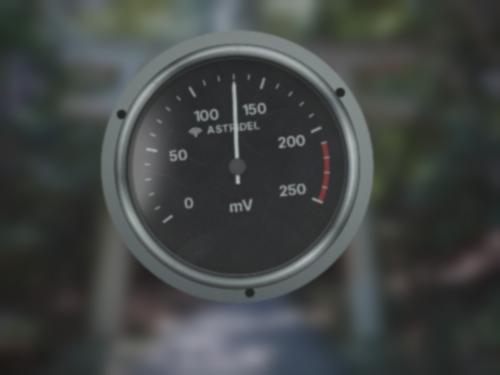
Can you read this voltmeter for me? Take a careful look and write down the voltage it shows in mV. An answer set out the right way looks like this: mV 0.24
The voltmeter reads mV 130
